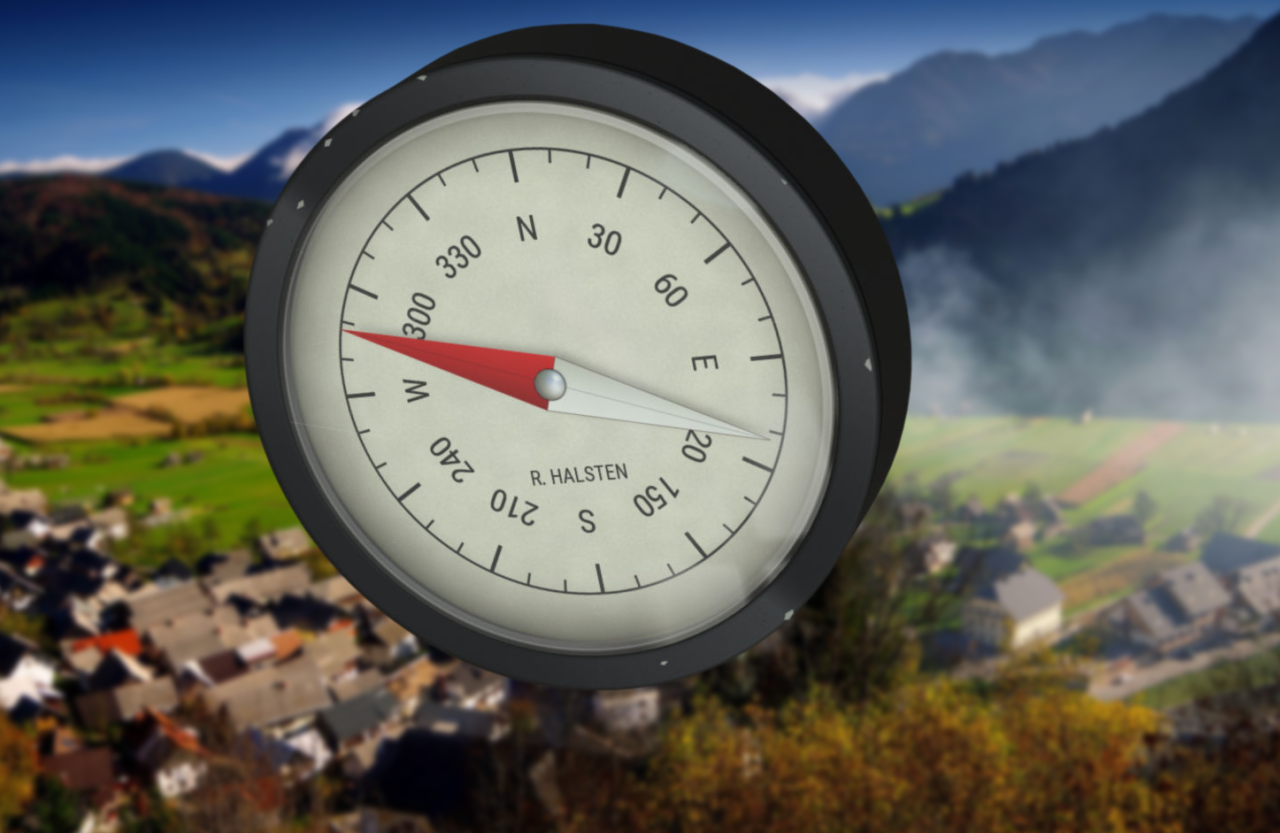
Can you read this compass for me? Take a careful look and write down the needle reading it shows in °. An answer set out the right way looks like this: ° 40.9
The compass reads ° 290
